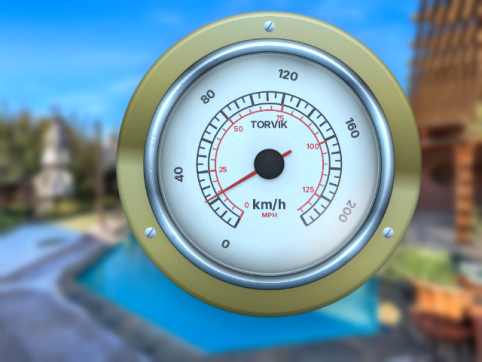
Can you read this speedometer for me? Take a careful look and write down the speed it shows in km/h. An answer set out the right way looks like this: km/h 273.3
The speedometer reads km/h 22.5
